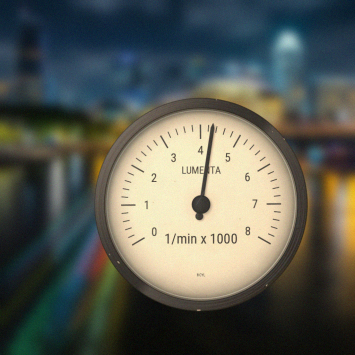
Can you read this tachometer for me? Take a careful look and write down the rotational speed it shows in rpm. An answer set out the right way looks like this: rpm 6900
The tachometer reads rpm 4300
